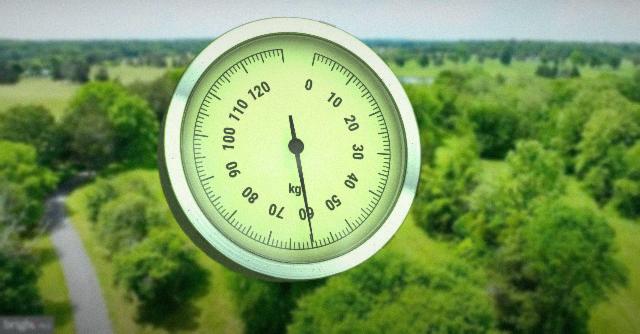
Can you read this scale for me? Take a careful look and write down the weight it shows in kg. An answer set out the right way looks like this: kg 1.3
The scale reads kg 60
